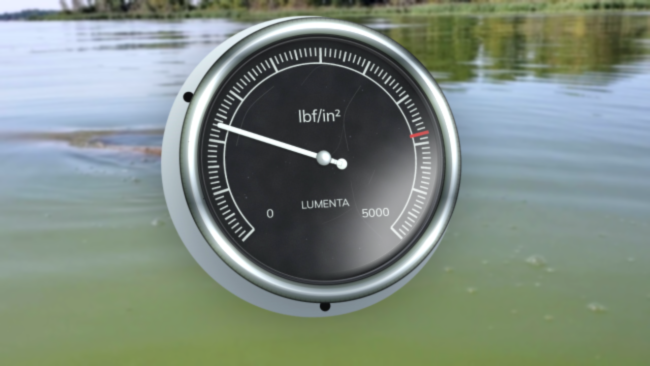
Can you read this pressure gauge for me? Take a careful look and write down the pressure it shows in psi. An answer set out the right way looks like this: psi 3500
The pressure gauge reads psi 1150
